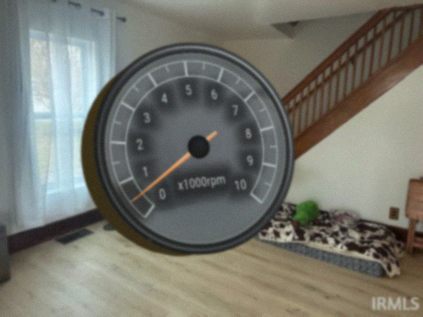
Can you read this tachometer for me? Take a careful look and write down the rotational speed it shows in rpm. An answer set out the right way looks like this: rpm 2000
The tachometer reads rpm 500
